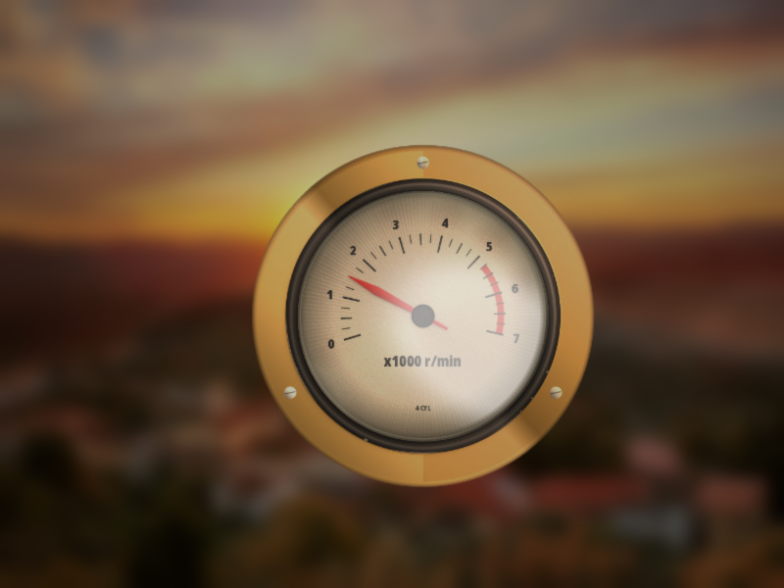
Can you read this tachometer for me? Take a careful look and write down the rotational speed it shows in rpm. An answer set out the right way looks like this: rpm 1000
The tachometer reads rpm 1500
